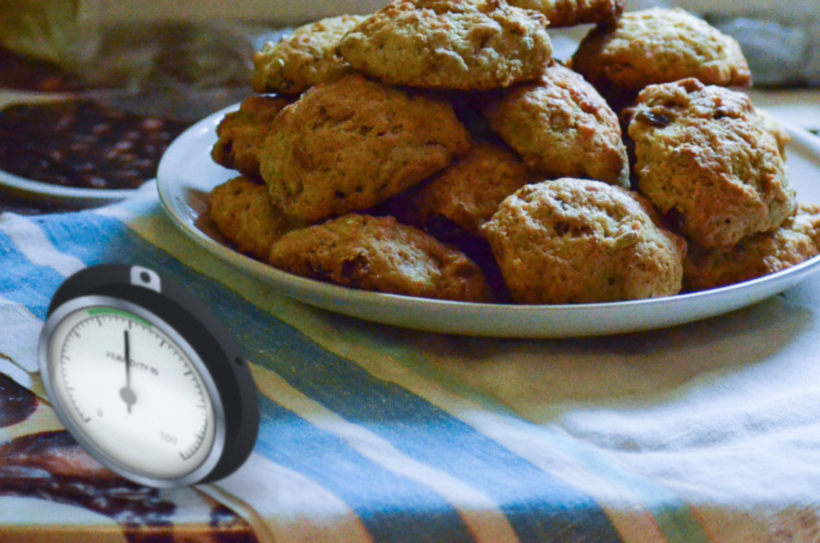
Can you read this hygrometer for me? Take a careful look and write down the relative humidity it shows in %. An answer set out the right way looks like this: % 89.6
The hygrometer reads % 50
